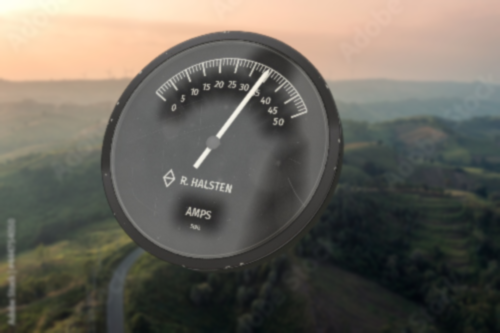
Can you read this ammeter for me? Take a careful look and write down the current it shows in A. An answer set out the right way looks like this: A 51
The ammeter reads A 35
